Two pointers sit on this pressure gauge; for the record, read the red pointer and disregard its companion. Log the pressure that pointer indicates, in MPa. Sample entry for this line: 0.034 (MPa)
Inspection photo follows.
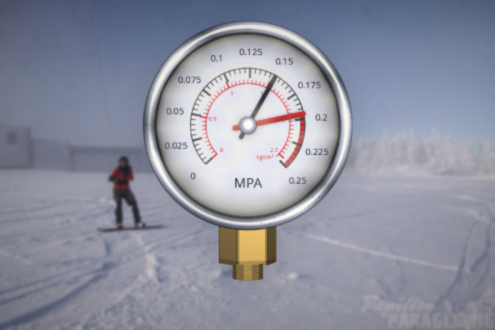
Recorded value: 0.195 (MPa)
